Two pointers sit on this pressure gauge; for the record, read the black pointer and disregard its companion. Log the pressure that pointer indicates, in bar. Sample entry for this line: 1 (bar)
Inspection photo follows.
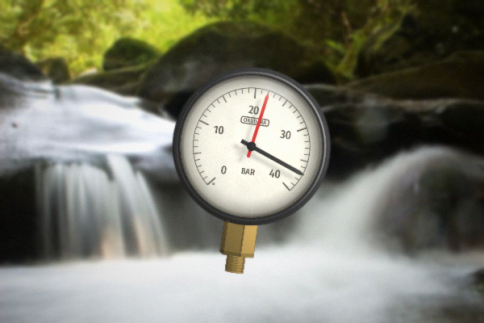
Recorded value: 37 (bar)
